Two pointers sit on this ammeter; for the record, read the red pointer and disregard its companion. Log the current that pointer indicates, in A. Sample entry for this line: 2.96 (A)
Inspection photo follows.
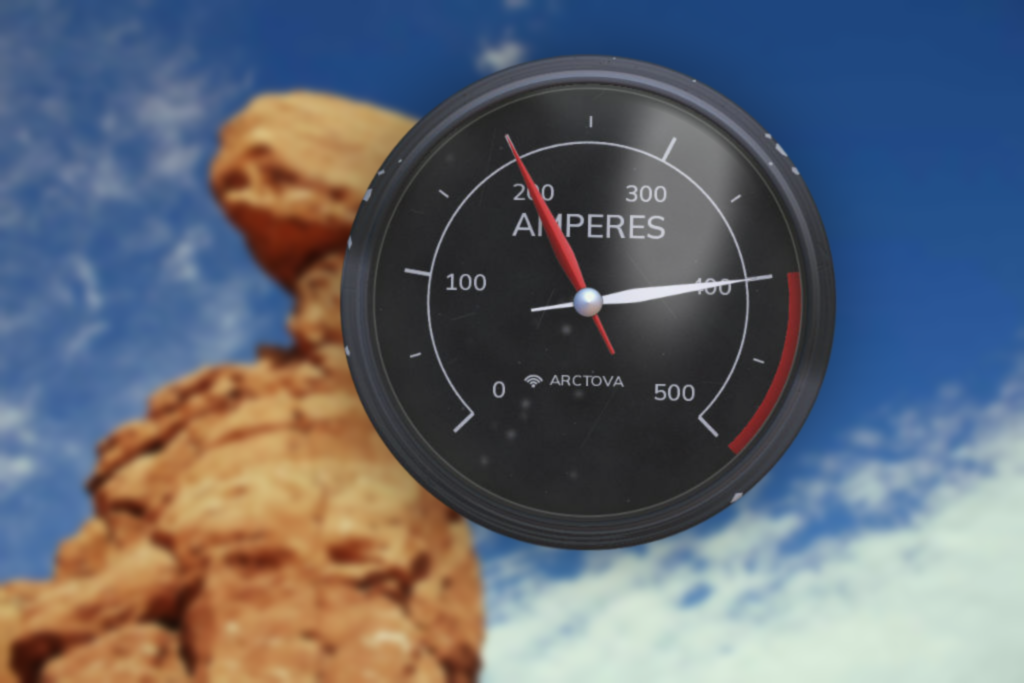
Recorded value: 200 (A)
